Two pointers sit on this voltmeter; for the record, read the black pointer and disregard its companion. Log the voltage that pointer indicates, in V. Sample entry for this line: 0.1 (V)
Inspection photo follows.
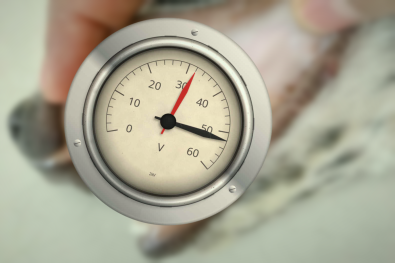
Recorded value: 52 (V)
